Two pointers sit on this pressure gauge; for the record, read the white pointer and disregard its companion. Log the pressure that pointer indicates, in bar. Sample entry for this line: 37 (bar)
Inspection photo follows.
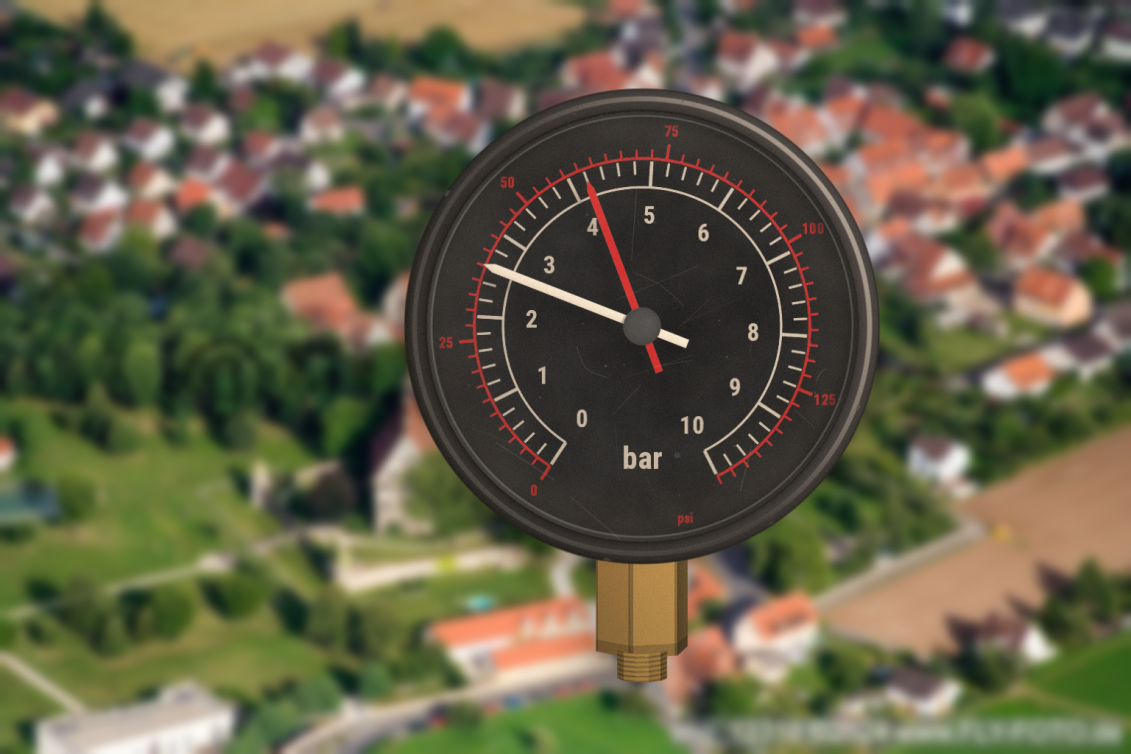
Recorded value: 2.6 (bar)
